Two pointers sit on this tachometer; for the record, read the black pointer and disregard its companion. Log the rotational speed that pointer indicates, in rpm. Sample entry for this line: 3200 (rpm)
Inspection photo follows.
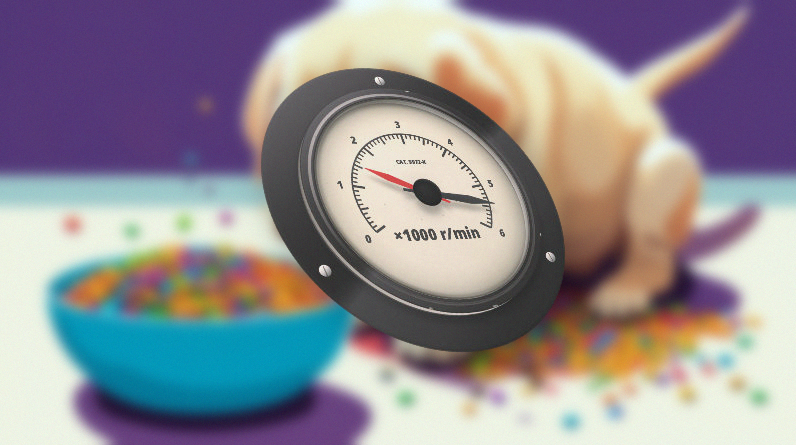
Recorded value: 5500 (rpm)
